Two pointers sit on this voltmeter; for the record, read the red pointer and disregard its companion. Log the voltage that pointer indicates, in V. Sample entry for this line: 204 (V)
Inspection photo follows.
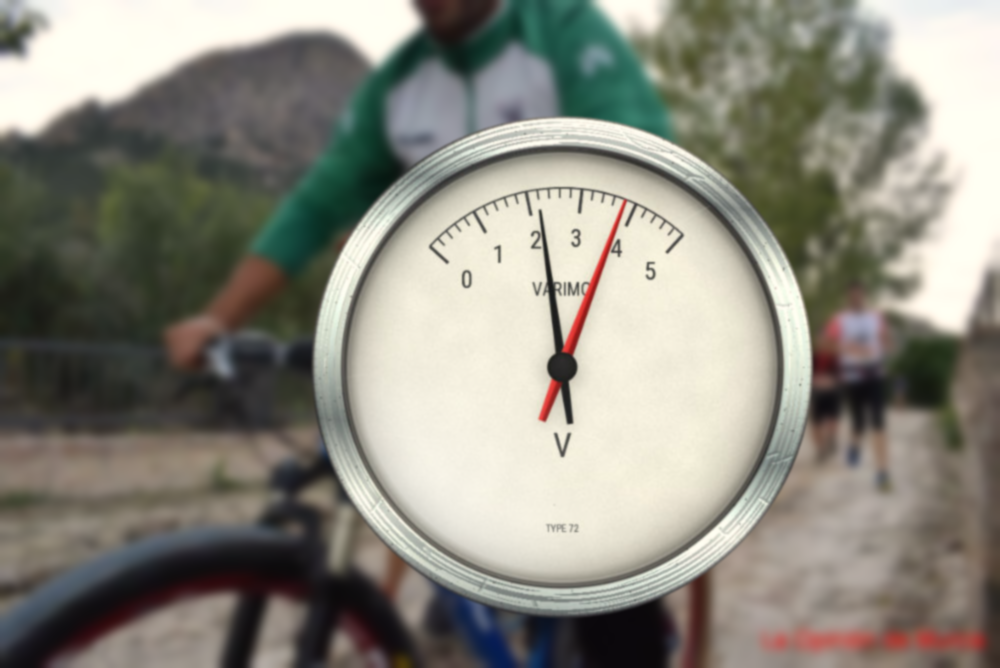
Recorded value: 3.8 (V)
